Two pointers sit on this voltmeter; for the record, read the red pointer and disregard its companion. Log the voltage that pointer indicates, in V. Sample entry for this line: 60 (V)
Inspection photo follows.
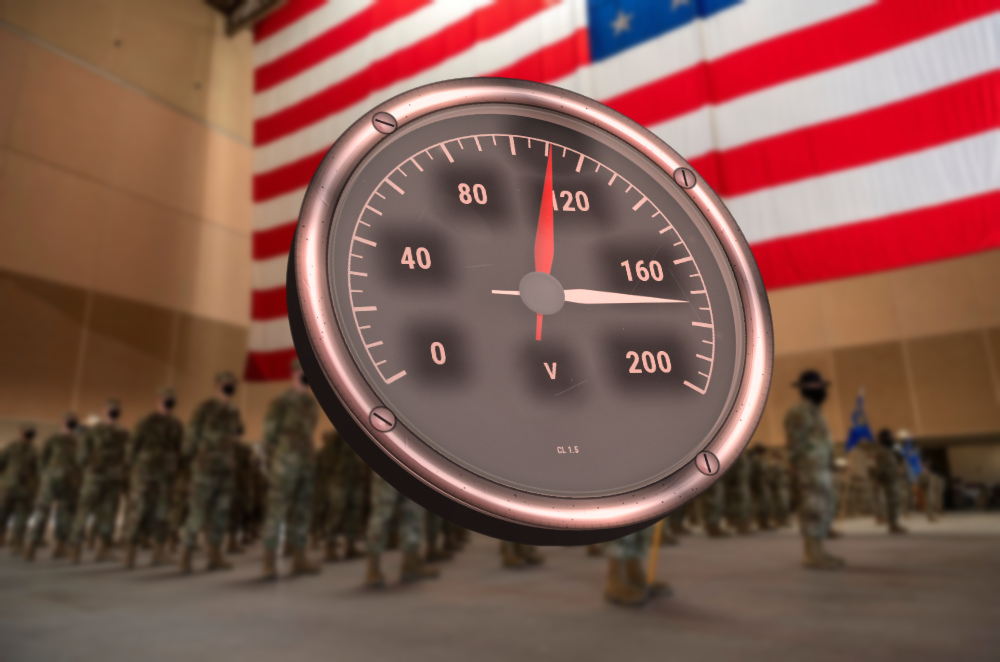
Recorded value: 110 (V)
